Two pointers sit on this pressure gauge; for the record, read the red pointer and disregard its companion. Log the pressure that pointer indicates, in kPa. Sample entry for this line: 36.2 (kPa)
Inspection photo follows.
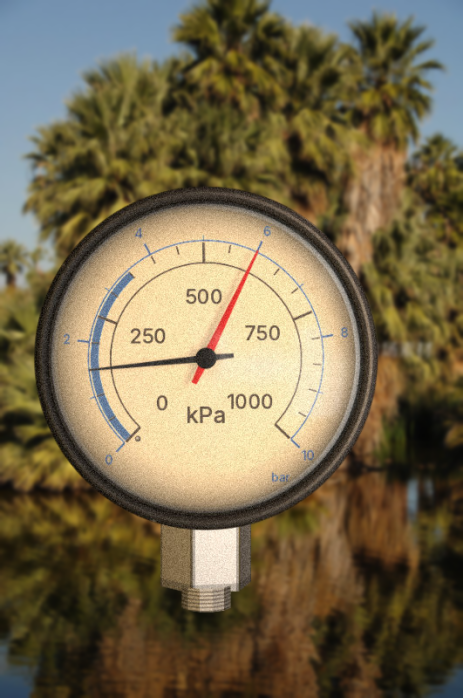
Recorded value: 600 (kPa)
